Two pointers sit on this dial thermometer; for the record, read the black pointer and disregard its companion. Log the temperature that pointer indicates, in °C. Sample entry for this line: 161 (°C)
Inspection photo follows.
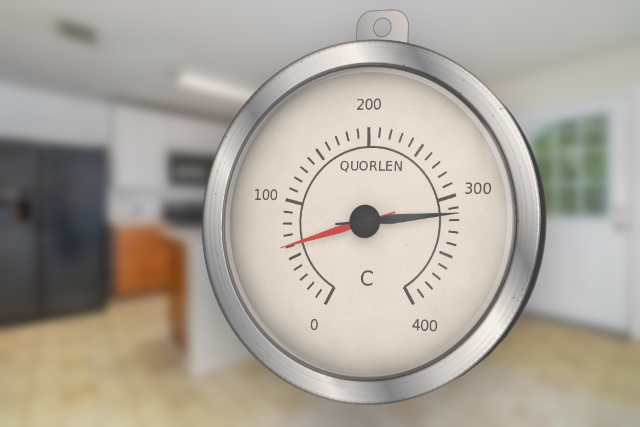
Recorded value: 315 (°C)
